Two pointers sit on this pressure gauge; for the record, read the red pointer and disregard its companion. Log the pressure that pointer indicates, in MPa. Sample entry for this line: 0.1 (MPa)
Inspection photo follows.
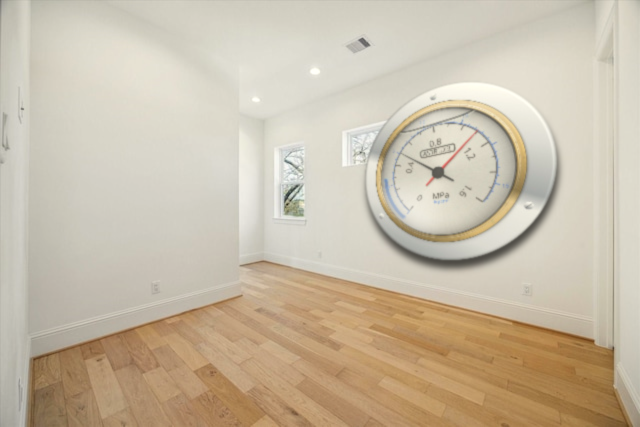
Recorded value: 1.1 (MPa)
